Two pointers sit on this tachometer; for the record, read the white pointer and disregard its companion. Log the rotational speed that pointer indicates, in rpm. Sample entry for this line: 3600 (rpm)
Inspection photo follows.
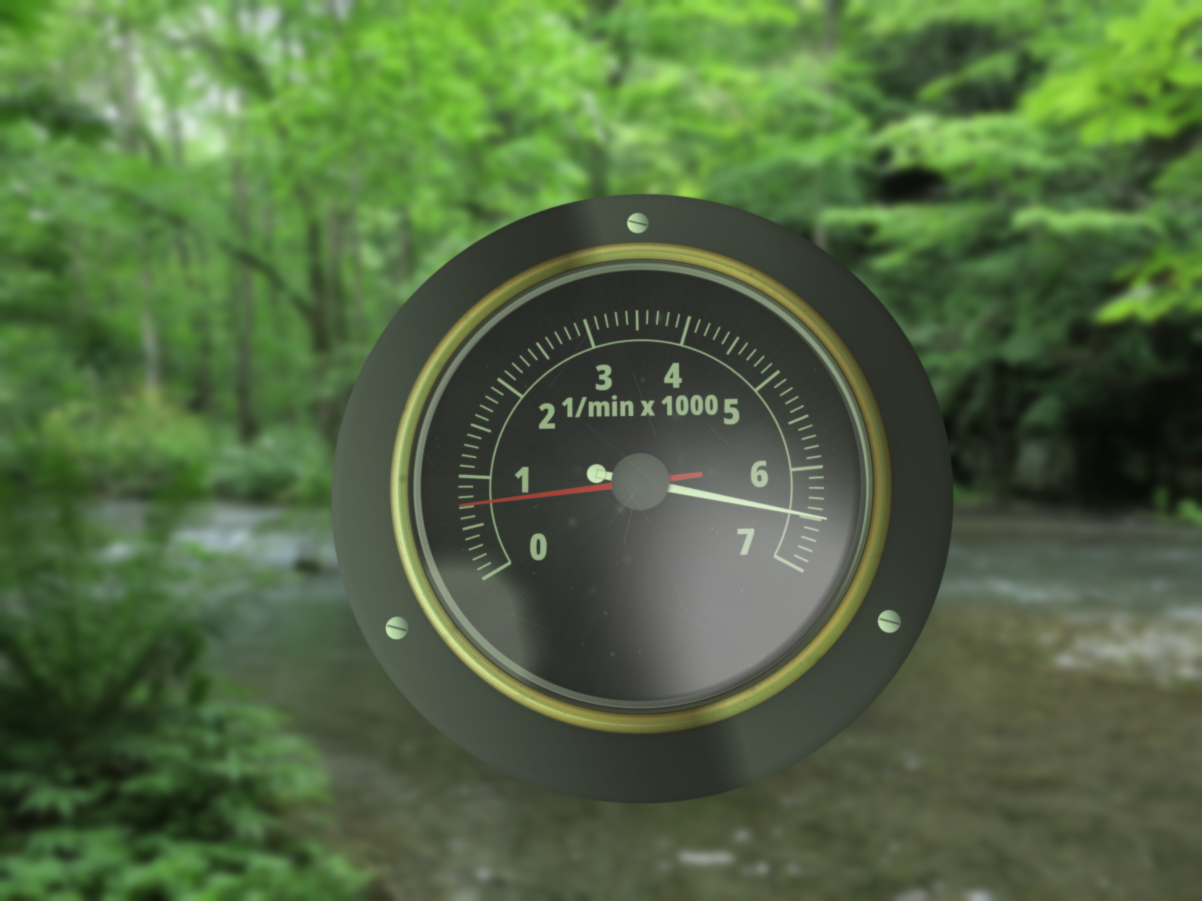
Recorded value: 6500 (rpm)
